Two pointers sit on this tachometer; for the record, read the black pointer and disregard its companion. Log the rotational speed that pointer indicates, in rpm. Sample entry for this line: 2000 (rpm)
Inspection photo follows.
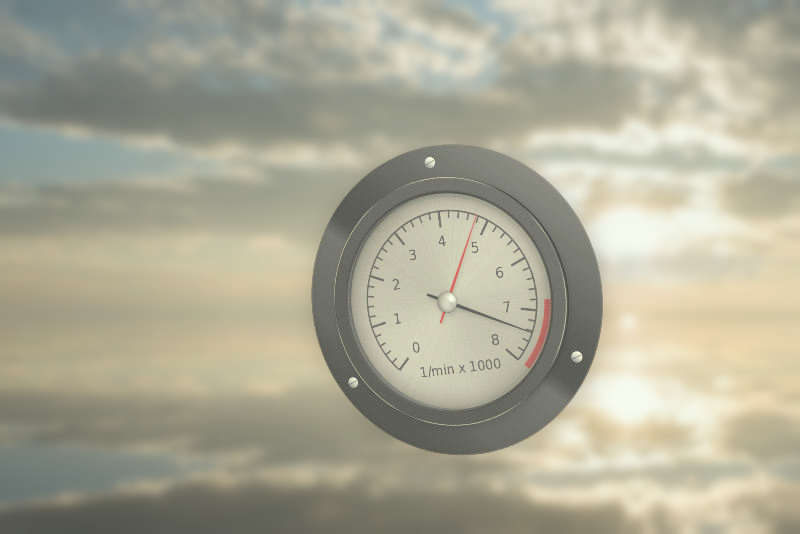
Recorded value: 7400 (rpm)
